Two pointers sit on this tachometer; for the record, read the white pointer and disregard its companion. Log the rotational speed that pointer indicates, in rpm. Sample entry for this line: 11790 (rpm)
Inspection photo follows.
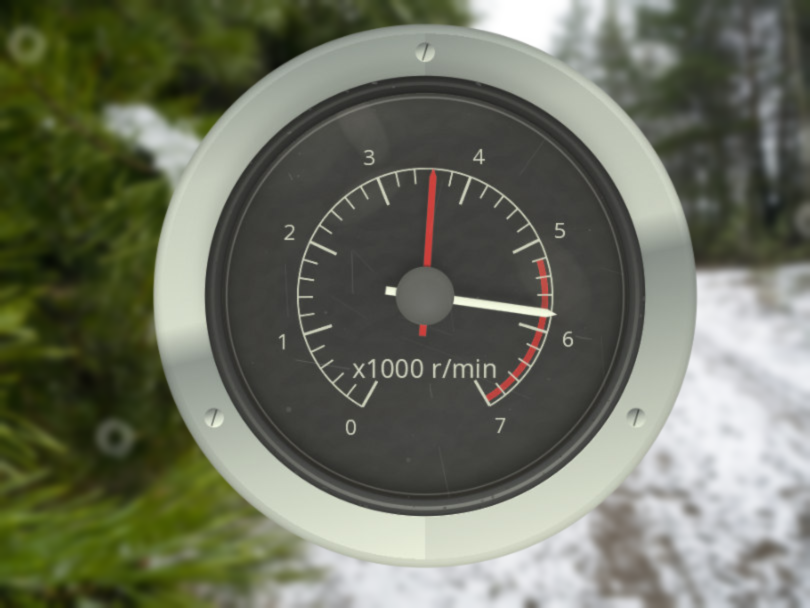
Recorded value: 5800 (rpm)
